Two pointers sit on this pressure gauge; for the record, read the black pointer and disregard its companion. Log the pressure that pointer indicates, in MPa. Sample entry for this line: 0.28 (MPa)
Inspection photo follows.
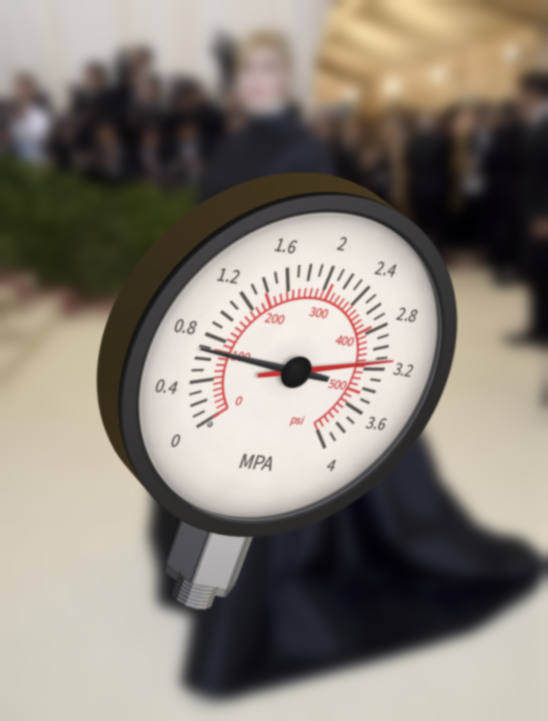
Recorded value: 0.7 (MPa)
